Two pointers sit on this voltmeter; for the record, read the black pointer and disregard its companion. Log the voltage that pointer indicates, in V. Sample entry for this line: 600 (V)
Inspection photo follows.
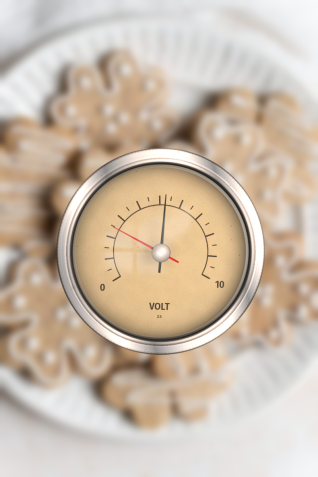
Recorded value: 5.25 (V)
